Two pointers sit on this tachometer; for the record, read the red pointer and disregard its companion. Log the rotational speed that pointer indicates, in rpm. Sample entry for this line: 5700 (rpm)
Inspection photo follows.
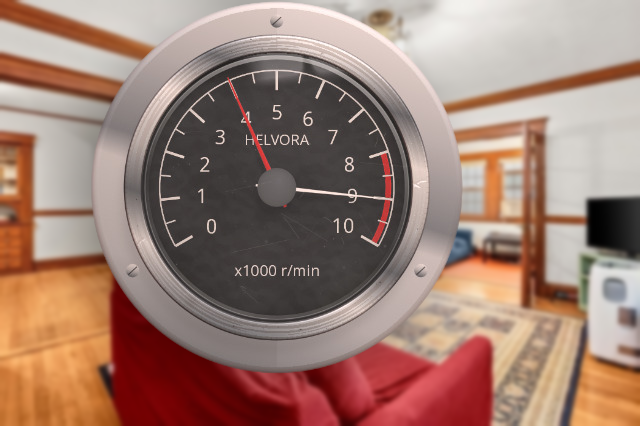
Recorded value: 4000 (rpm)
